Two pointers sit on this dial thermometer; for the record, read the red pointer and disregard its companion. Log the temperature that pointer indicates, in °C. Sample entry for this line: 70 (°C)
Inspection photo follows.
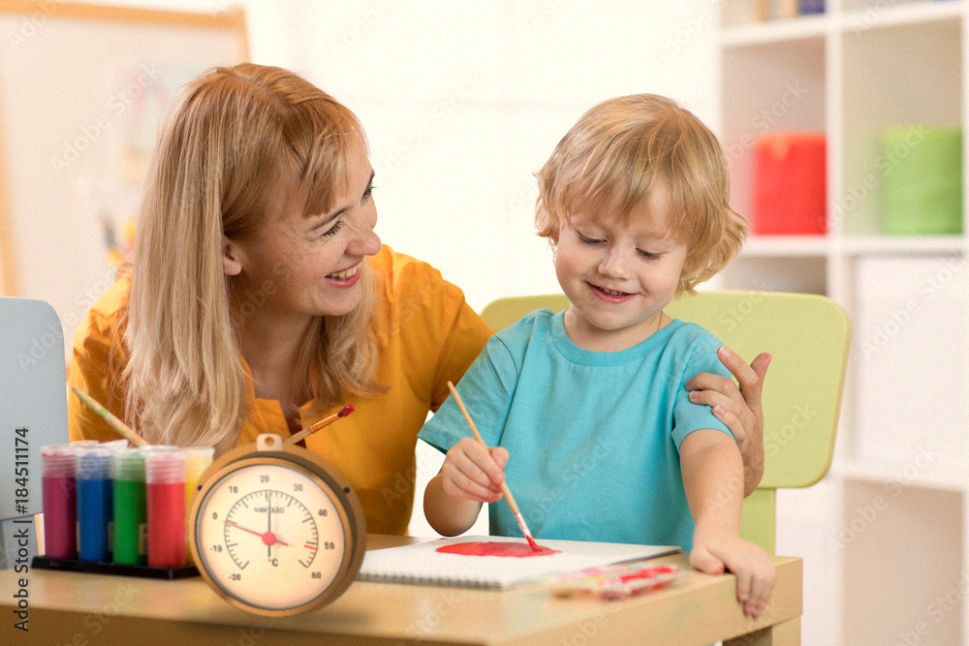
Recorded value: 0 (°C)
